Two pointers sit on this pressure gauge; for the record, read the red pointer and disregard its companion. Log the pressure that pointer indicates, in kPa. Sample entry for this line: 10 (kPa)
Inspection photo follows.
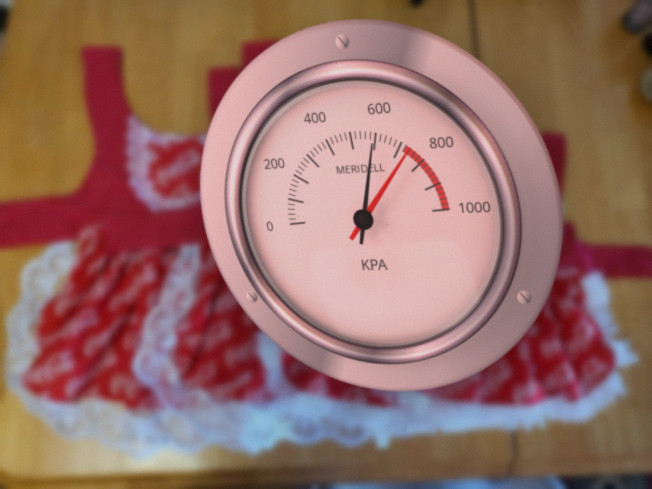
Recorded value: 740 (kPa)
